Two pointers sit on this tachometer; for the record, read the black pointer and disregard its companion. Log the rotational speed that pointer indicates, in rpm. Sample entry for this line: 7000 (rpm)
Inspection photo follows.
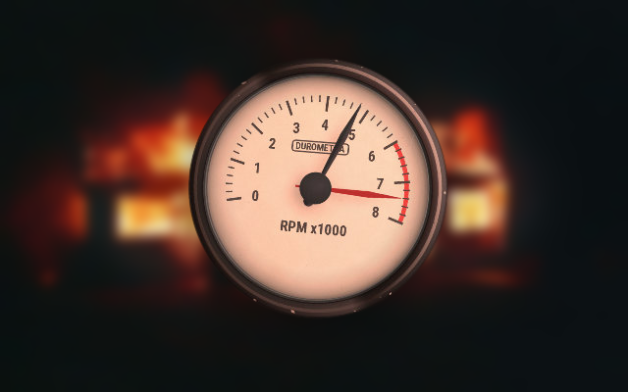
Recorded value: 4800 (rpm)
